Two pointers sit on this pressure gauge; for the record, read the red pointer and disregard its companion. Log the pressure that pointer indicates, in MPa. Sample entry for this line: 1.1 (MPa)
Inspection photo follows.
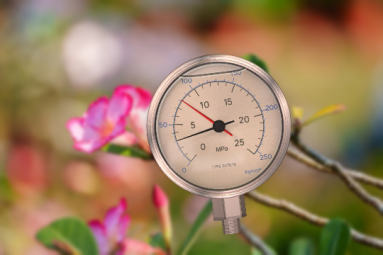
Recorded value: 8 (MPa)
